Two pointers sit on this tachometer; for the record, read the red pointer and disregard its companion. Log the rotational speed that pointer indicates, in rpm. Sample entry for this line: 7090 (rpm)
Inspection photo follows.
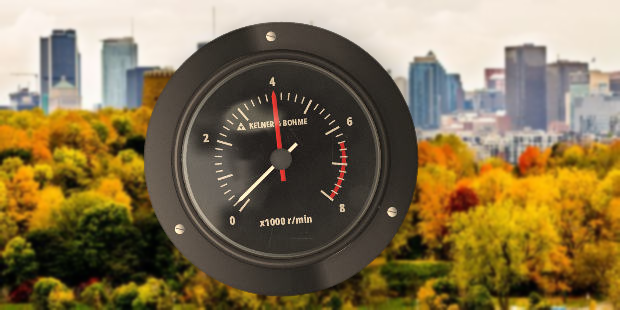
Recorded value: 4000 (rpm)
